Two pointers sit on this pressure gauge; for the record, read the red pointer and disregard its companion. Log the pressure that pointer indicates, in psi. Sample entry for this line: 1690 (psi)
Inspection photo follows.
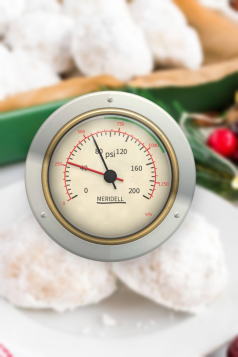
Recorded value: 40 (psi)
